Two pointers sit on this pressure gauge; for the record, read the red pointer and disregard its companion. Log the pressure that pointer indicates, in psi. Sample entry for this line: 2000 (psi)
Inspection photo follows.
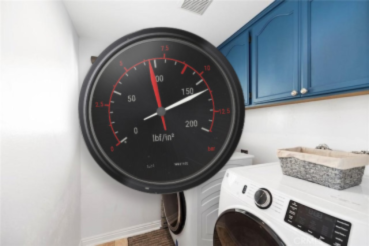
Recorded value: 95 (psi)
